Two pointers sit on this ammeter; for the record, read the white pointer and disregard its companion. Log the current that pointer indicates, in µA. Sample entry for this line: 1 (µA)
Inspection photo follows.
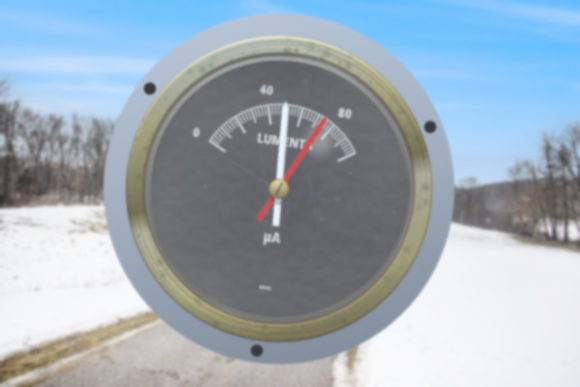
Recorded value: 50 (µA)
